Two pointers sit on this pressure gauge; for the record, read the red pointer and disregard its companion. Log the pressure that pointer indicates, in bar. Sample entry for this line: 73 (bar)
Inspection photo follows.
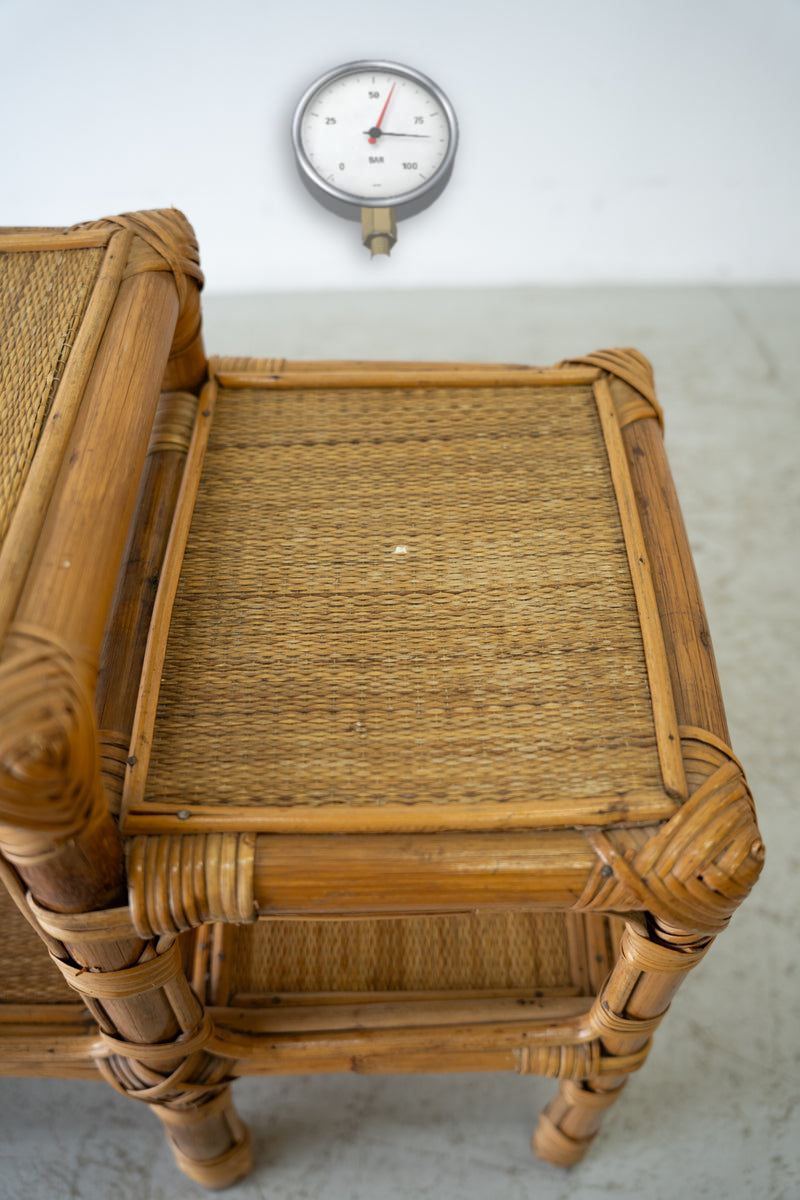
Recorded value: 57.5 (bar)
